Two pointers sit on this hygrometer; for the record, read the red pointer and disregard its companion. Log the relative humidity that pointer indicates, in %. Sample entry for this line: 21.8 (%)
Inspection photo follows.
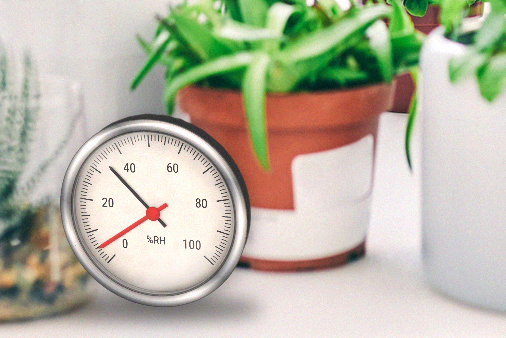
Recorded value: 5 (%)
